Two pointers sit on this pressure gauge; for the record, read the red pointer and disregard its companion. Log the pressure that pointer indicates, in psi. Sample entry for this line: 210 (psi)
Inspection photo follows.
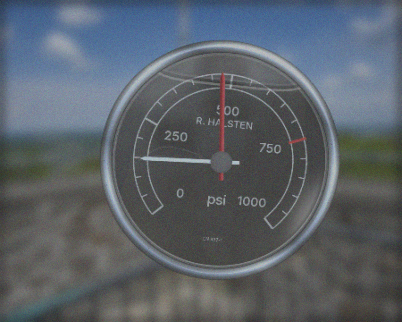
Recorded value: 475 (psi)
